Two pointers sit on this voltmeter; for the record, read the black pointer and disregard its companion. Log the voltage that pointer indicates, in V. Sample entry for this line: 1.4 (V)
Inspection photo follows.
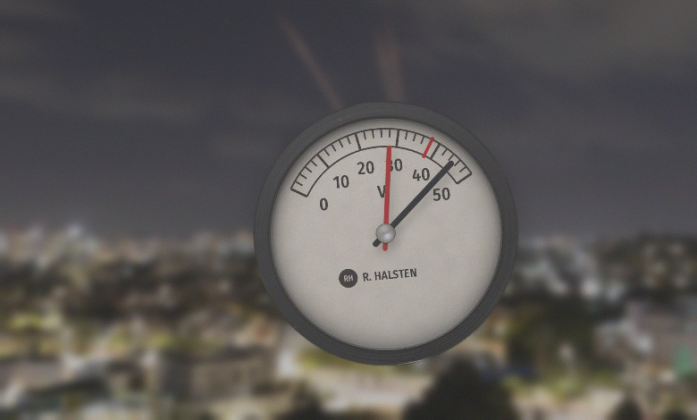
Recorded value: 45 (V)
